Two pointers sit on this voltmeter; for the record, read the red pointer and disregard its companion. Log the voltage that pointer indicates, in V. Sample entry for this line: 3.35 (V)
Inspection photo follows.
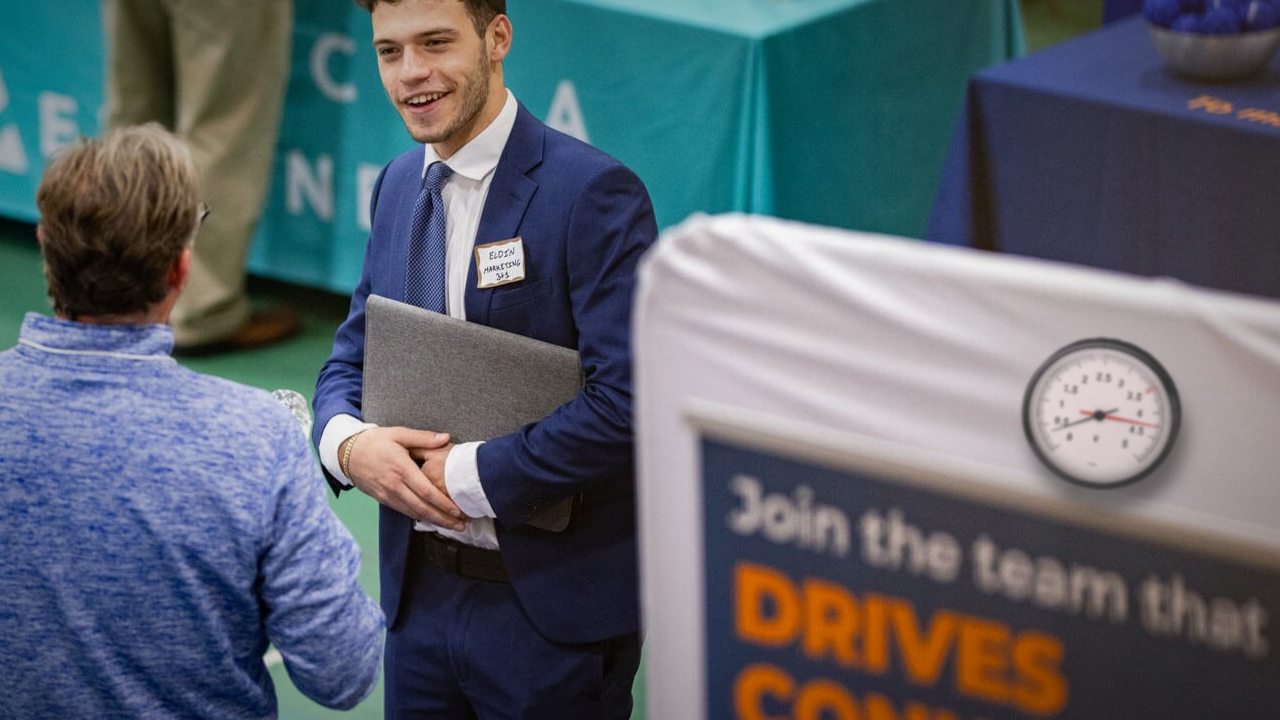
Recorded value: 4.25 (V)
